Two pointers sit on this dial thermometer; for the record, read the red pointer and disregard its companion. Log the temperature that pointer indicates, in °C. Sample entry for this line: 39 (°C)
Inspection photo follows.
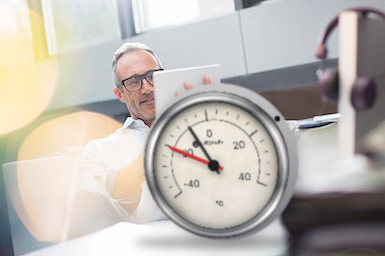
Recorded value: -20 (°C)
